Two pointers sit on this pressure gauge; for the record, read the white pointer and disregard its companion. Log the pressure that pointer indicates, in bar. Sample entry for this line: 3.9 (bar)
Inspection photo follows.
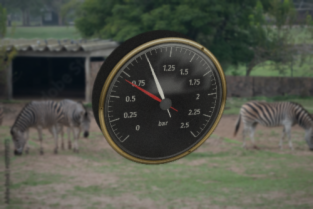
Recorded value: 1 (bar)
